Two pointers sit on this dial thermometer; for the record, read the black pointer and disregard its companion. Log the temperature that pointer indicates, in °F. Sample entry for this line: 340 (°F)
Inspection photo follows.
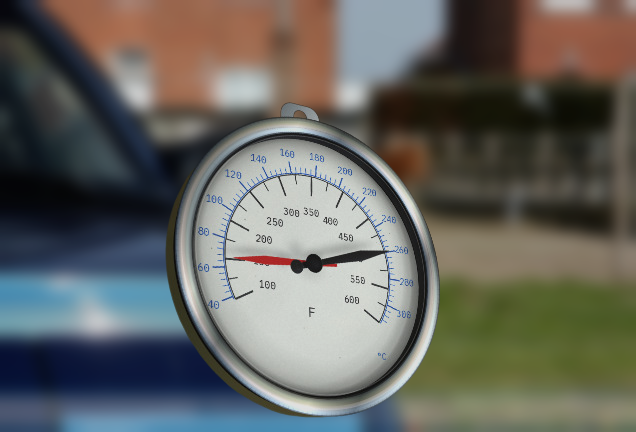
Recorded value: 500 (°F)
